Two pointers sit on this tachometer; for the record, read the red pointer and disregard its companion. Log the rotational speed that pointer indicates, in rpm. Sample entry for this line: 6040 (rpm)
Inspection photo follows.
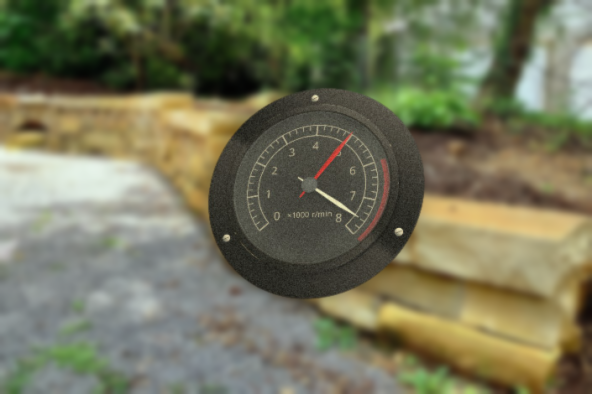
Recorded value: 5000 (rpm)
